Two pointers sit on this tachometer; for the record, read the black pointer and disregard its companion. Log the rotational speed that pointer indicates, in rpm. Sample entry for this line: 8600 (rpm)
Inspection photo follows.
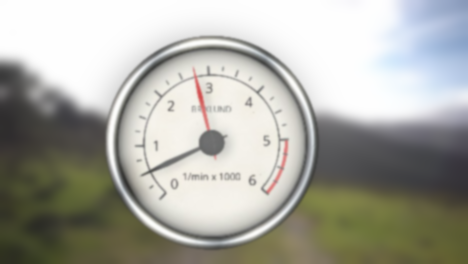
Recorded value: 500 (rpm)
